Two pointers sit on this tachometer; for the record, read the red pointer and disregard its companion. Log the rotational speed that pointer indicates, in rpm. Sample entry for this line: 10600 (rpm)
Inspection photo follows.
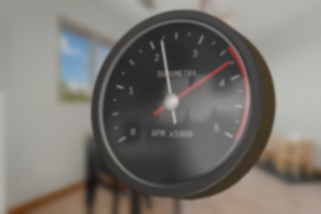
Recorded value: 3750 (rpm)
